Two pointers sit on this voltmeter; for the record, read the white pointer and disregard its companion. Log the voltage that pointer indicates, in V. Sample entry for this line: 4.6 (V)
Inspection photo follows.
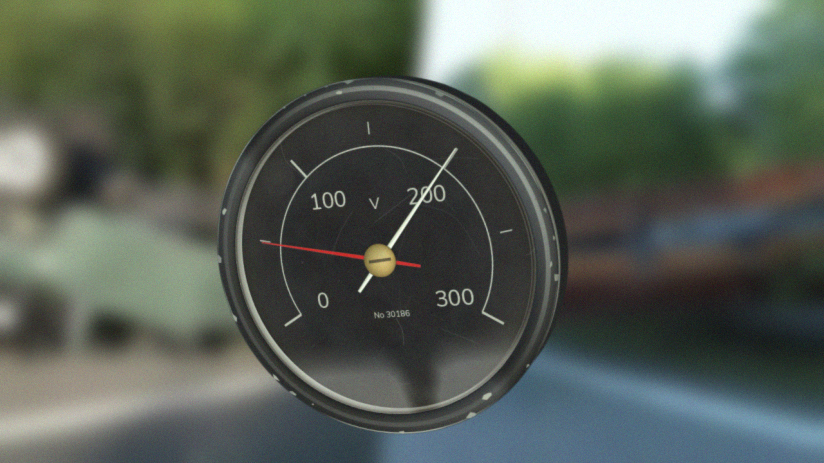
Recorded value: 200 (V)
